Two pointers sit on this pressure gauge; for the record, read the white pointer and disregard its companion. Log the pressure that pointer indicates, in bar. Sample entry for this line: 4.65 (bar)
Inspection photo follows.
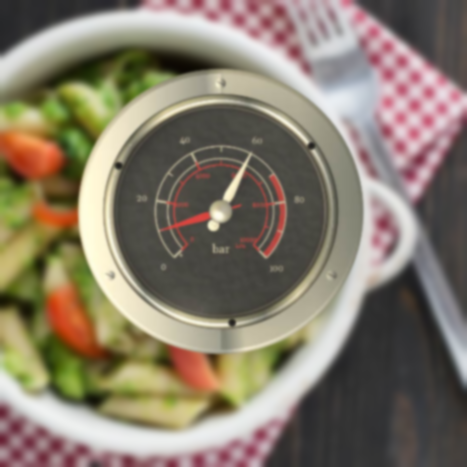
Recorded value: 60 (bar)
